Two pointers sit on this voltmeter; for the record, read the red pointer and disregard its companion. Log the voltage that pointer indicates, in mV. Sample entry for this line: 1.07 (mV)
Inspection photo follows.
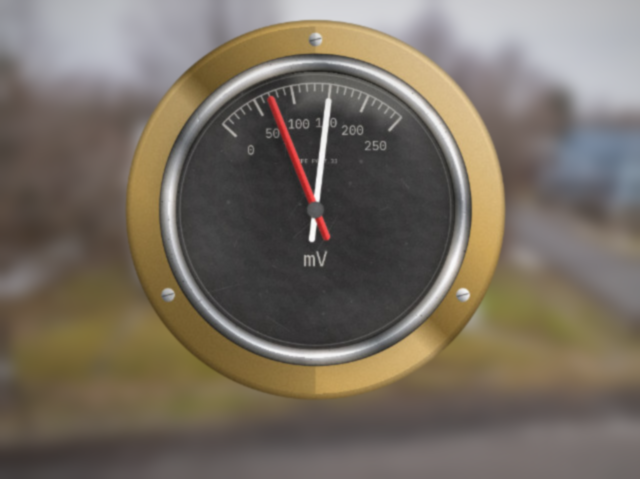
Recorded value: 70 (mV)
